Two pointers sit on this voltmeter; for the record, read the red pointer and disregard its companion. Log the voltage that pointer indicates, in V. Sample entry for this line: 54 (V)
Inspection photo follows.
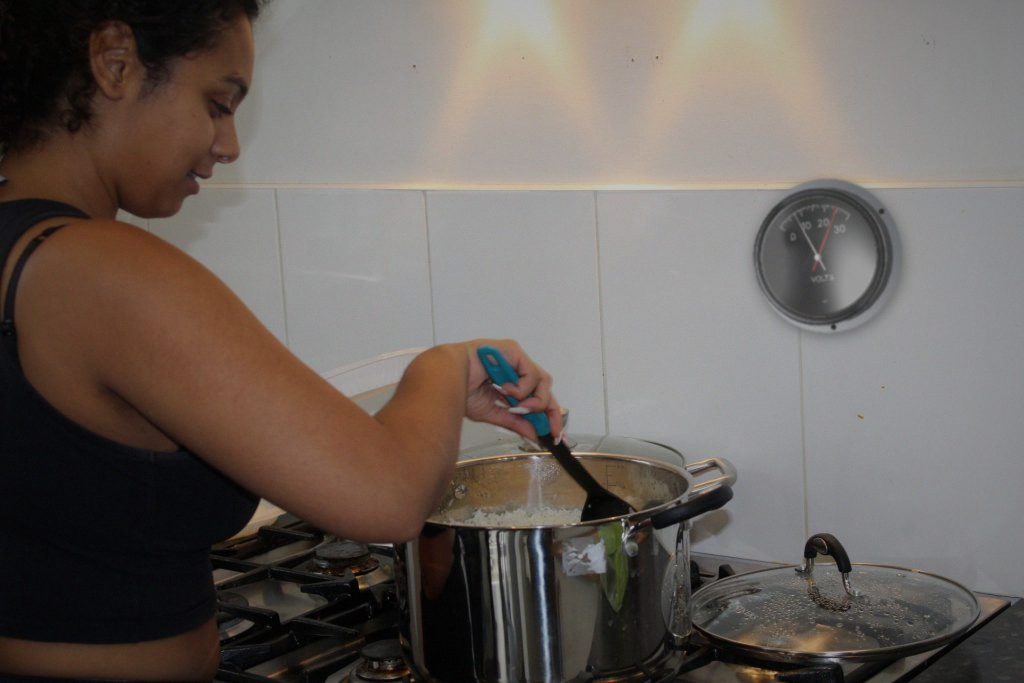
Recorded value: 25 (V)
